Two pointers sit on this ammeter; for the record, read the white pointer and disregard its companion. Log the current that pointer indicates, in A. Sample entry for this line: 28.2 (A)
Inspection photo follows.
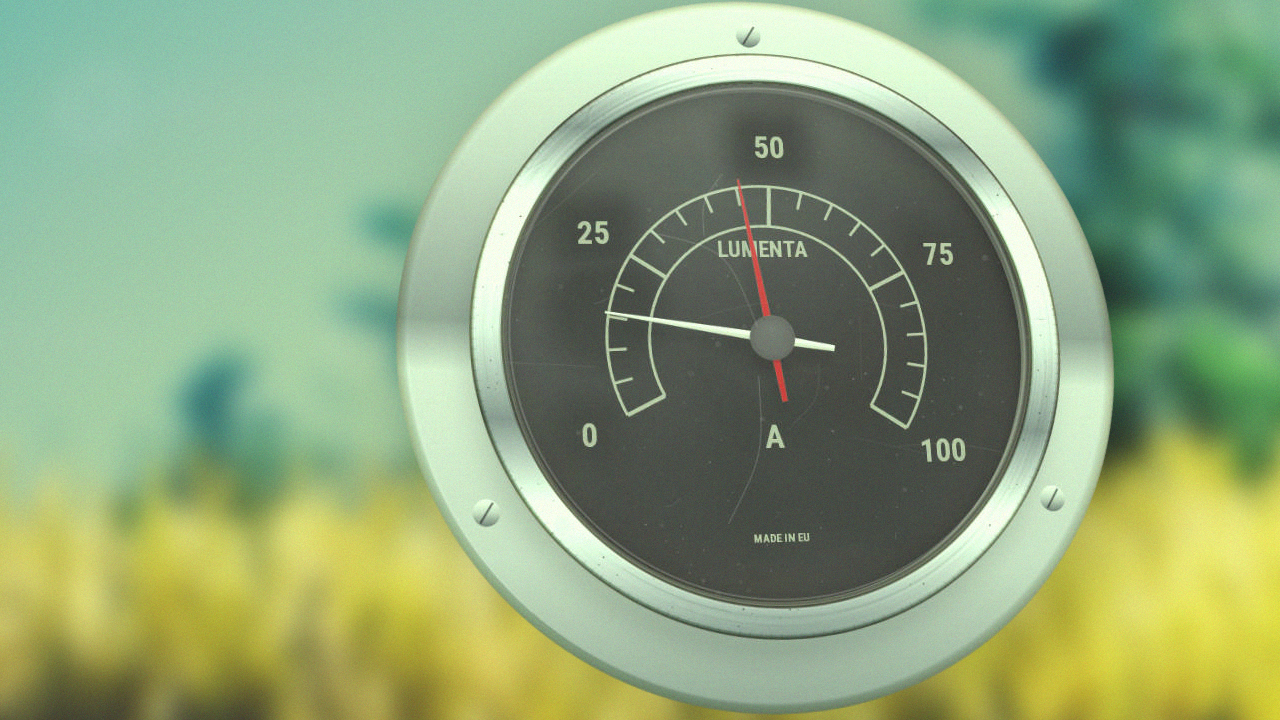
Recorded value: 15 (A)
